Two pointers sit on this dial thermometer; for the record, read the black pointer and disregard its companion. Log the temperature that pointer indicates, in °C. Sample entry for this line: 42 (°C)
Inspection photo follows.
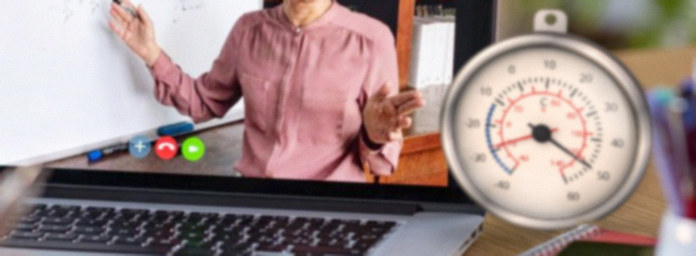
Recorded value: 50 (°C)
